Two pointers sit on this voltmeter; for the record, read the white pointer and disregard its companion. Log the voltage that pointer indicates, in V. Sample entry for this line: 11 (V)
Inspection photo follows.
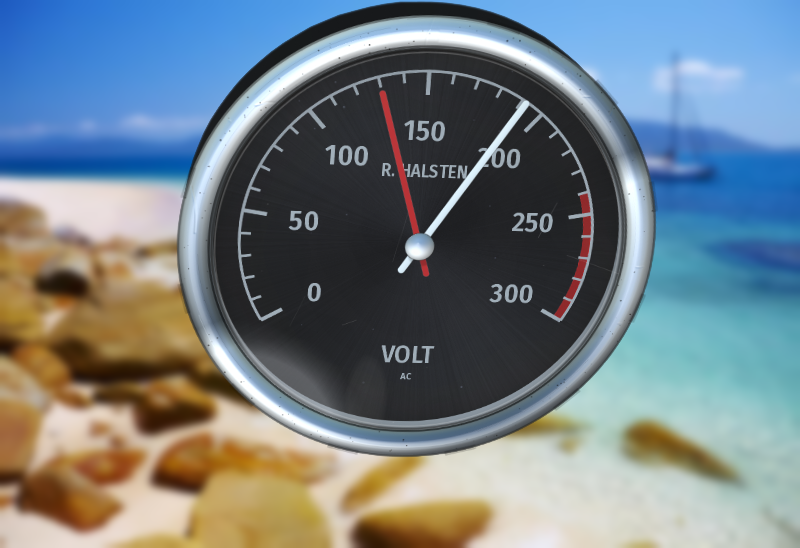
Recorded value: 190 (V)
